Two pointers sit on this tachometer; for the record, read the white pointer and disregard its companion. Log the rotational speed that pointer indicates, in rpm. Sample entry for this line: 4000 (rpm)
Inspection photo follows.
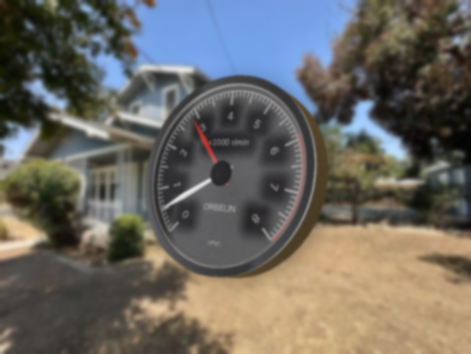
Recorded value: 500 (rpm)
